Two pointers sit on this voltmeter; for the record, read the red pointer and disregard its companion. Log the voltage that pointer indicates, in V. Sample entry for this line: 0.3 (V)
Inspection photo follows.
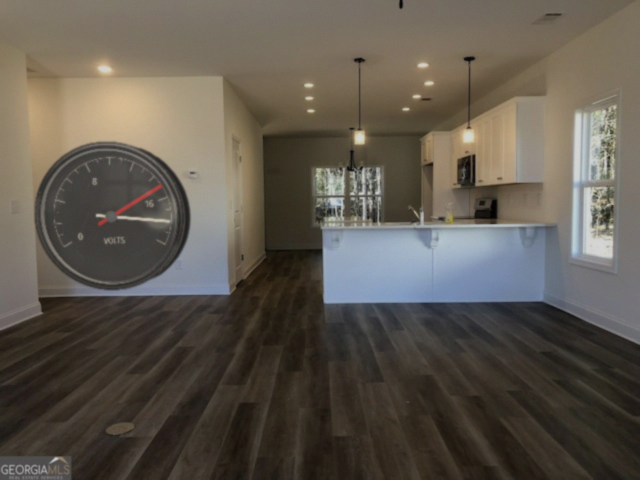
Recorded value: 15 (V)
